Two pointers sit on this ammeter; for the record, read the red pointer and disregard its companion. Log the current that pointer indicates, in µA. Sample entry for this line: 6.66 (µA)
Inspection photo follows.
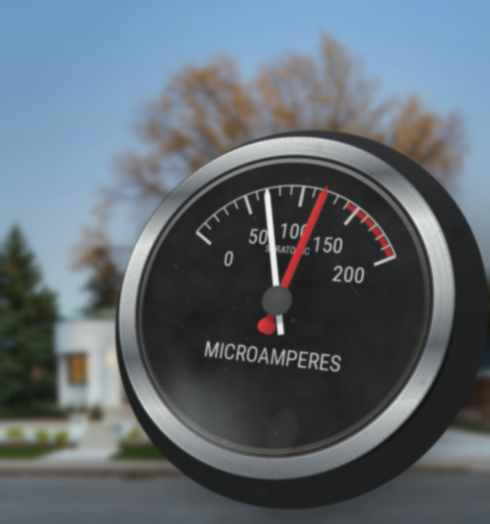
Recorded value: 120 (µA)
